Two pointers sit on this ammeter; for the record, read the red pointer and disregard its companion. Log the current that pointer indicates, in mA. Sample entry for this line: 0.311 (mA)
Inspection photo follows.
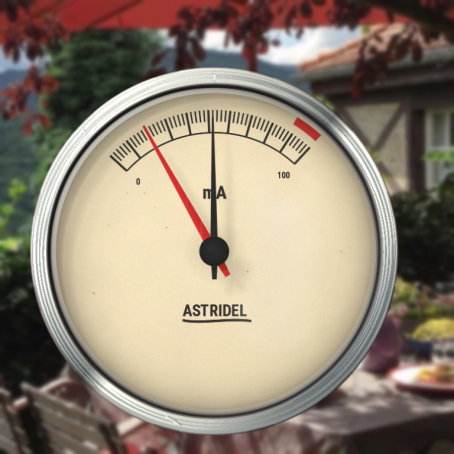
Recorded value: 20 (mA)
